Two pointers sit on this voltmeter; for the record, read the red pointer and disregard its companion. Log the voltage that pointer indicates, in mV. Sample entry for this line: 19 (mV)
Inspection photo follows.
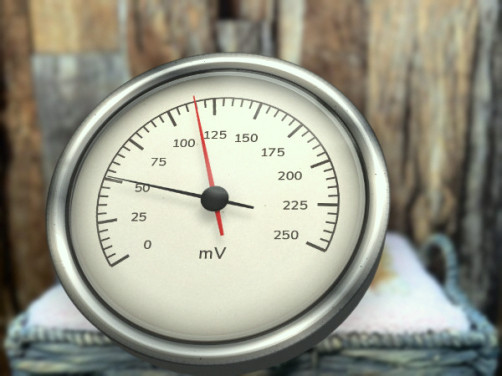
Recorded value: 115 (mV)
